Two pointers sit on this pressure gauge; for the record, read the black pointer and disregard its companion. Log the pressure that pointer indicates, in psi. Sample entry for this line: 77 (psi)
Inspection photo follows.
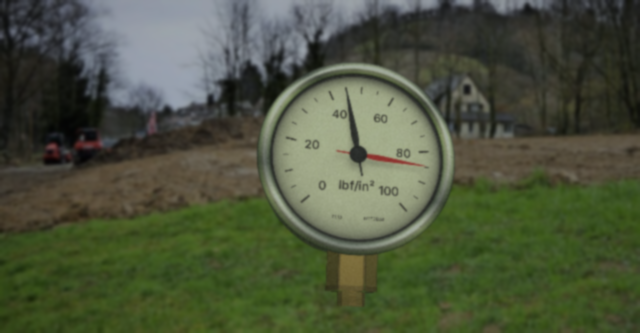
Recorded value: 45 (psi)
